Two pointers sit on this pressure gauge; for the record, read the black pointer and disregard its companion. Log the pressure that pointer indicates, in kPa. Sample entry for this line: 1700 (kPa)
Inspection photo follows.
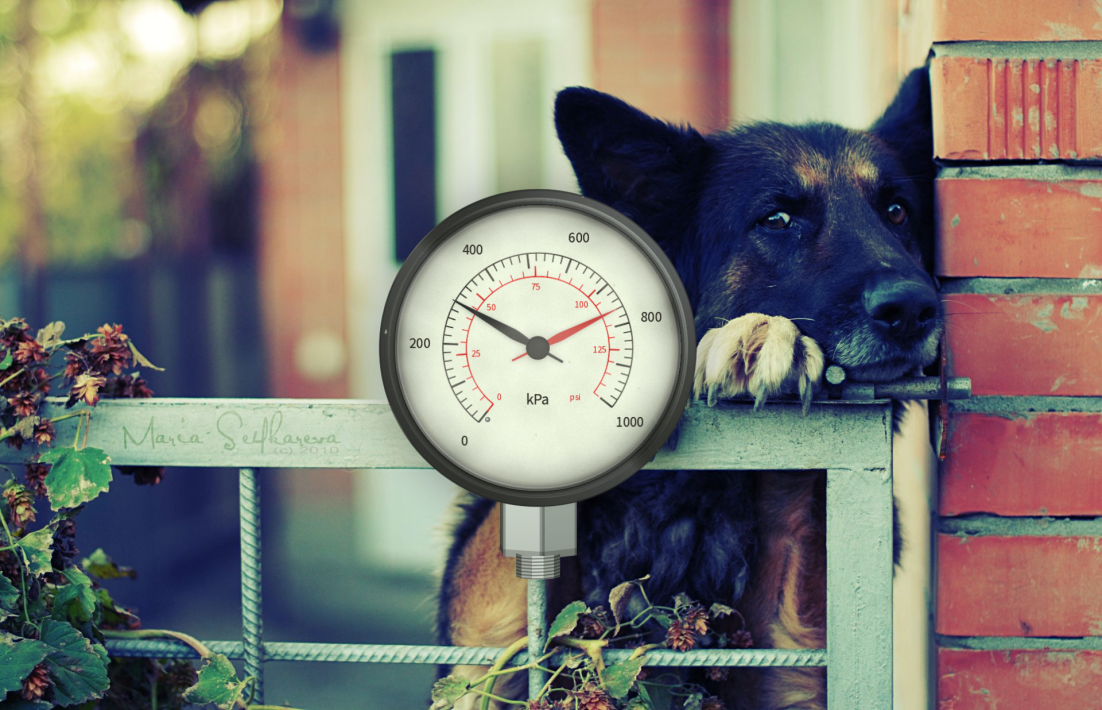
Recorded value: 300 (kPa)
